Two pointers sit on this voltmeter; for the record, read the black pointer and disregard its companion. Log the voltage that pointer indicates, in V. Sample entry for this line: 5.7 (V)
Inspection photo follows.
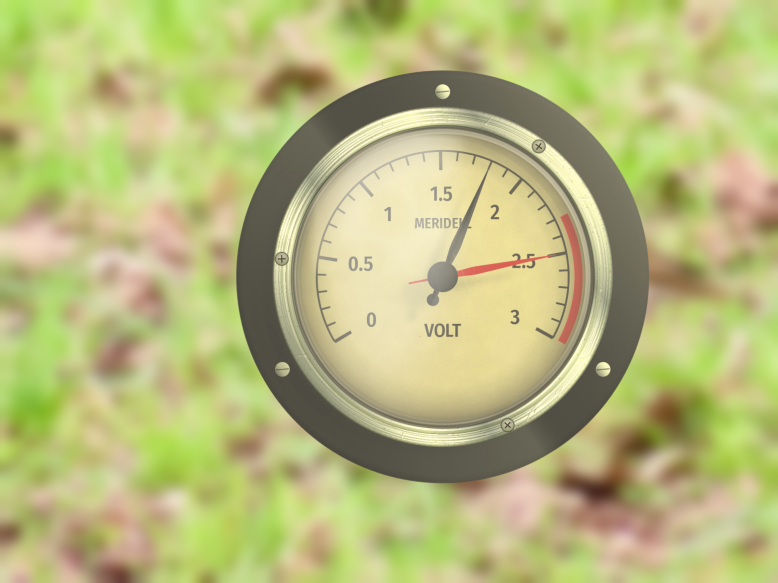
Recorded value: 1.8 (V)
